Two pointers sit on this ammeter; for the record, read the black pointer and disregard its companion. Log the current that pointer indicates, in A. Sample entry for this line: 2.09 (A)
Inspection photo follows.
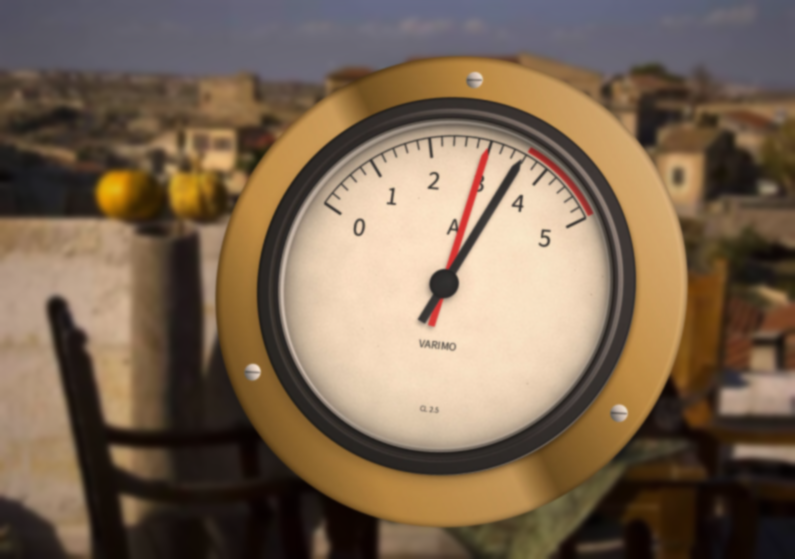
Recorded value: 3.6 (A)
